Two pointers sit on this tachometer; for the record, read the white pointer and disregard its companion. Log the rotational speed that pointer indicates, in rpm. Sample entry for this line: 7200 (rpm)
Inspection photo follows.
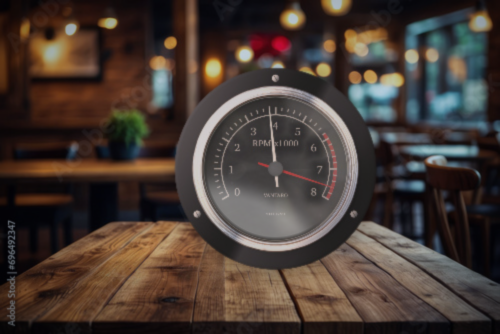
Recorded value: 3800 (rpm)
